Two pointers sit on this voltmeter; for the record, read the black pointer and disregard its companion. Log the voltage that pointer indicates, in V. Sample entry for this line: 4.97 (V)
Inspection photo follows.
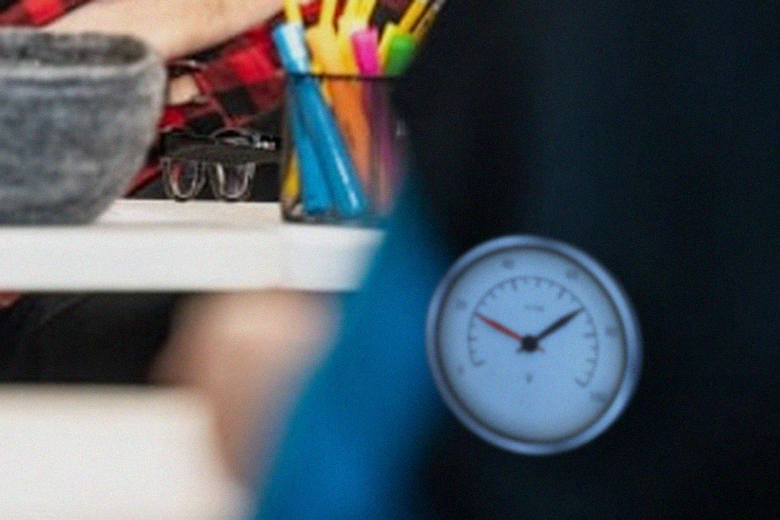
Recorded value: 70 (V)
